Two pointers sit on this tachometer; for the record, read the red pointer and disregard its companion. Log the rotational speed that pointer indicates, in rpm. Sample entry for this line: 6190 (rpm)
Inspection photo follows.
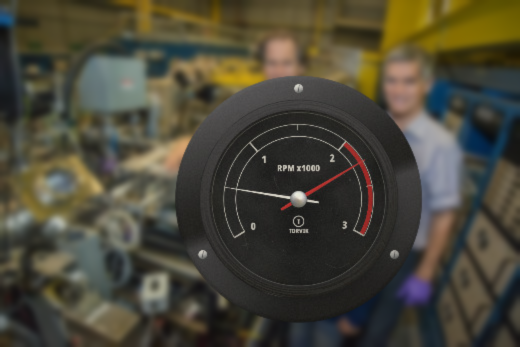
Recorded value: 2250 (rpm)
